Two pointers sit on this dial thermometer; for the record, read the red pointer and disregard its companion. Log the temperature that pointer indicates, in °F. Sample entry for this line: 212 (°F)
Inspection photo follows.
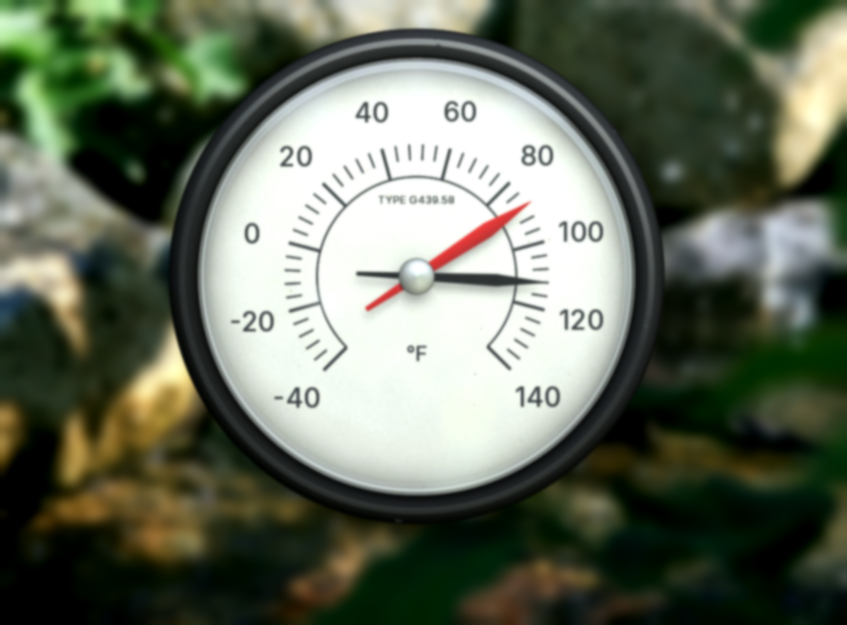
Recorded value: 88 (°F)
